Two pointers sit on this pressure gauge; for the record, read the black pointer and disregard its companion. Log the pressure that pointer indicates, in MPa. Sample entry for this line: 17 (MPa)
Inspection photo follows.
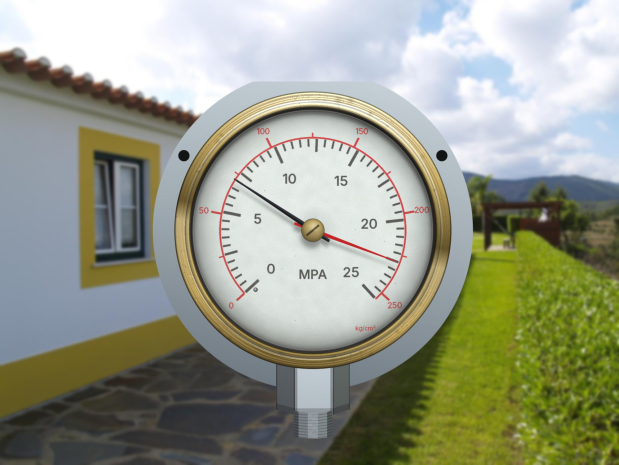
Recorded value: 7 (MPa)
